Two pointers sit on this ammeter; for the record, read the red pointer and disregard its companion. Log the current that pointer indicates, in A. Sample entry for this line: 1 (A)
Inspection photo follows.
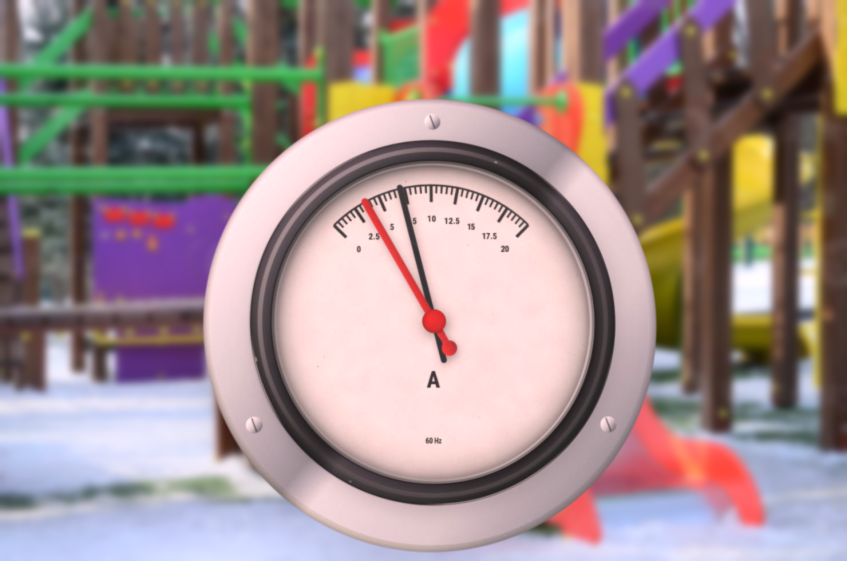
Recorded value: 3.5 (A)
